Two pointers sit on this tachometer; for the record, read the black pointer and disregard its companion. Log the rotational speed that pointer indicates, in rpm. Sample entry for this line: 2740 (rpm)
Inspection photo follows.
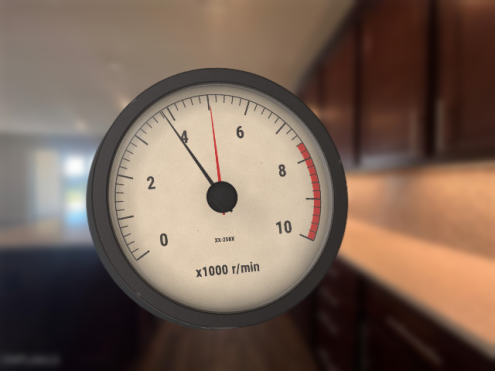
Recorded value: 3800 (rpm)
